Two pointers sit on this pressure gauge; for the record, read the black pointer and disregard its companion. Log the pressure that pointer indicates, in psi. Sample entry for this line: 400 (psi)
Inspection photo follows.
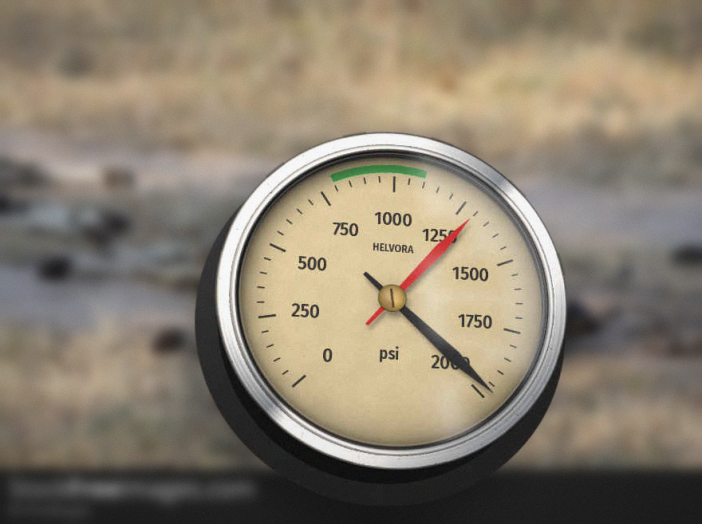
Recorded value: 1975 (psi)
